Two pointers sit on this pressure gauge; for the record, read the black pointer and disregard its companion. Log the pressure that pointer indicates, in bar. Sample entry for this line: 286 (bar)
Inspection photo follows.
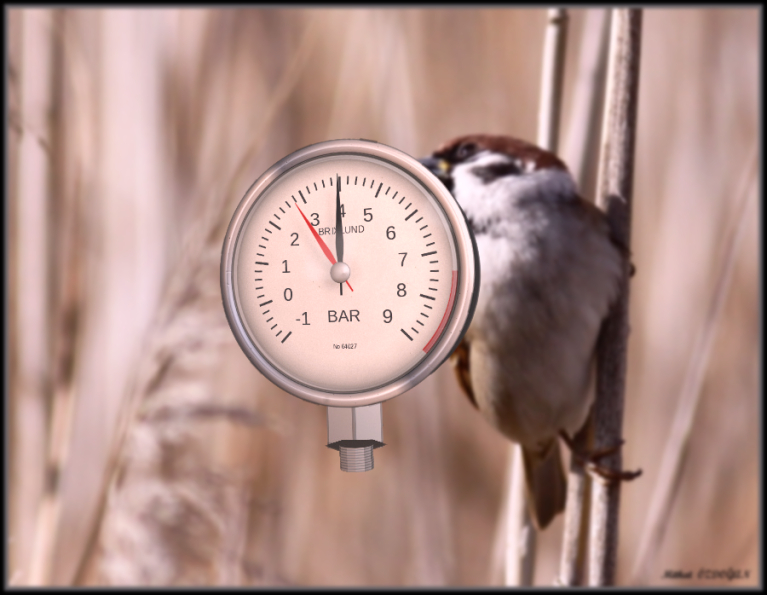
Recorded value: 4 (bar)
